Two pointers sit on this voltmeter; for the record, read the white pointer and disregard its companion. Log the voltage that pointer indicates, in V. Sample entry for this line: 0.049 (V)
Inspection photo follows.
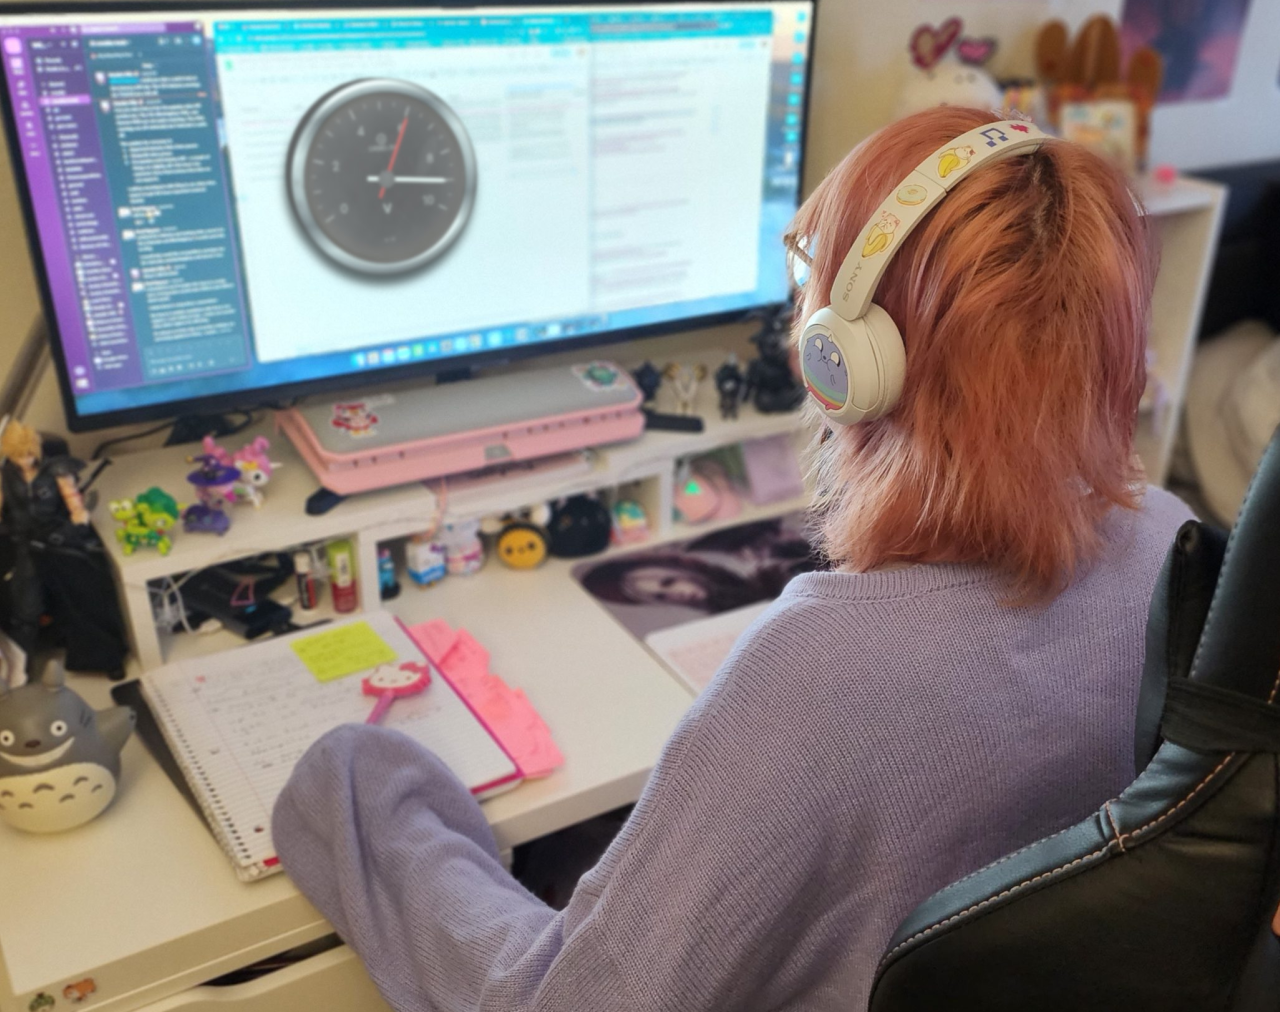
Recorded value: 9 (V)
